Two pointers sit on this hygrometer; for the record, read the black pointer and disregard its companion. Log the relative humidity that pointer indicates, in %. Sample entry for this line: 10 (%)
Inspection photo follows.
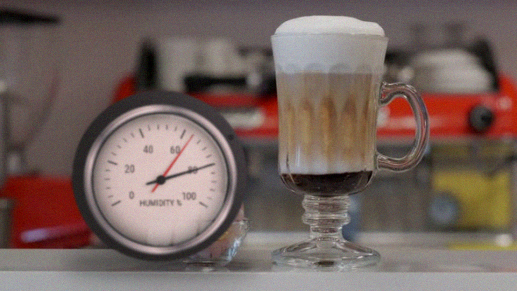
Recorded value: 80 (%)
